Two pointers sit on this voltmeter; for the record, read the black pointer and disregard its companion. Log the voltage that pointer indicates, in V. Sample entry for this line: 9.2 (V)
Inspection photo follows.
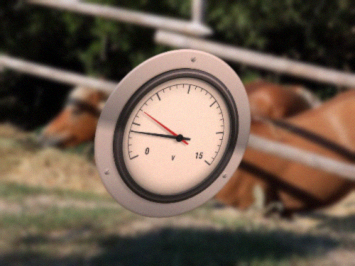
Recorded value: 2 (V)
